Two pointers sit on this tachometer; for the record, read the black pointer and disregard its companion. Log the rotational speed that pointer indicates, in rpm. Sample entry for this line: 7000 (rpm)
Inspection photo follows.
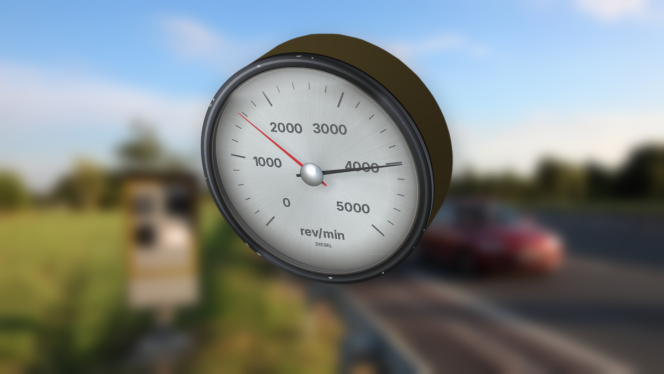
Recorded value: 4000 (rpm)
